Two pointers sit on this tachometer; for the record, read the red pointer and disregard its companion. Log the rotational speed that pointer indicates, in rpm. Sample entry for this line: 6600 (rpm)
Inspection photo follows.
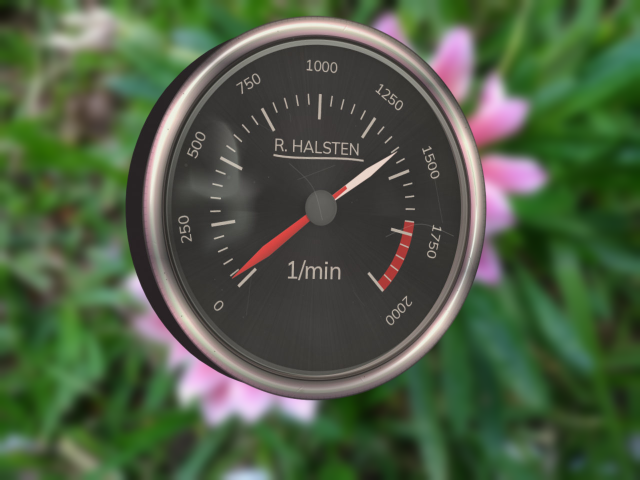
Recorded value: 50 (rpm)
